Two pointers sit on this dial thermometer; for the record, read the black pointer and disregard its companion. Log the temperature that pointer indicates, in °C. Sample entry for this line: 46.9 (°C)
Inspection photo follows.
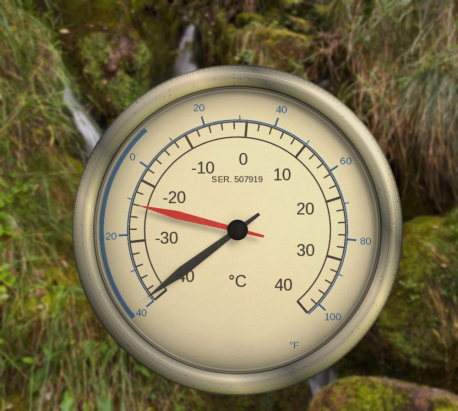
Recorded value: -39 (°C)
